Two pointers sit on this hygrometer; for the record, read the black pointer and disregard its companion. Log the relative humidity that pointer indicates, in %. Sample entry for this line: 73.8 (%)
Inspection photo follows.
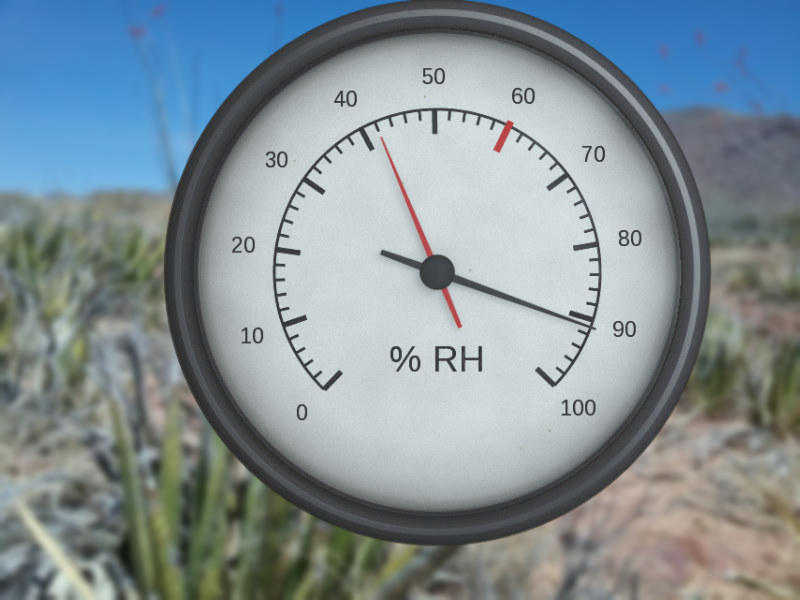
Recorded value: 91 (%)
